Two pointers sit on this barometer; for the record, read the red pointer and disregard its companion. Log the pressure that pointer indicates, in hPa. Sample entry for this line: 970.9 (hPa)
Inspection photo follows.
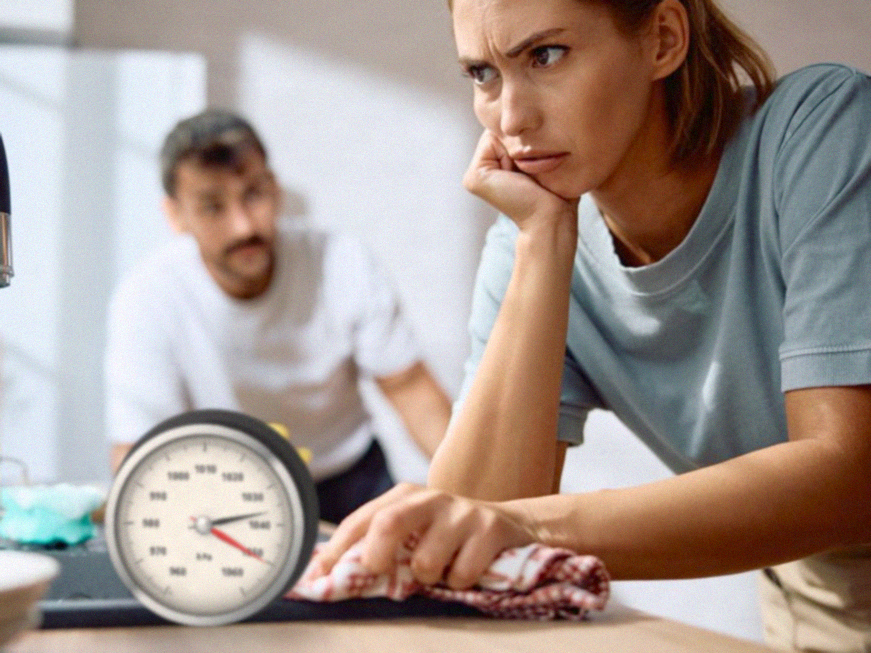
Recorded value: 1050 (hPa)
